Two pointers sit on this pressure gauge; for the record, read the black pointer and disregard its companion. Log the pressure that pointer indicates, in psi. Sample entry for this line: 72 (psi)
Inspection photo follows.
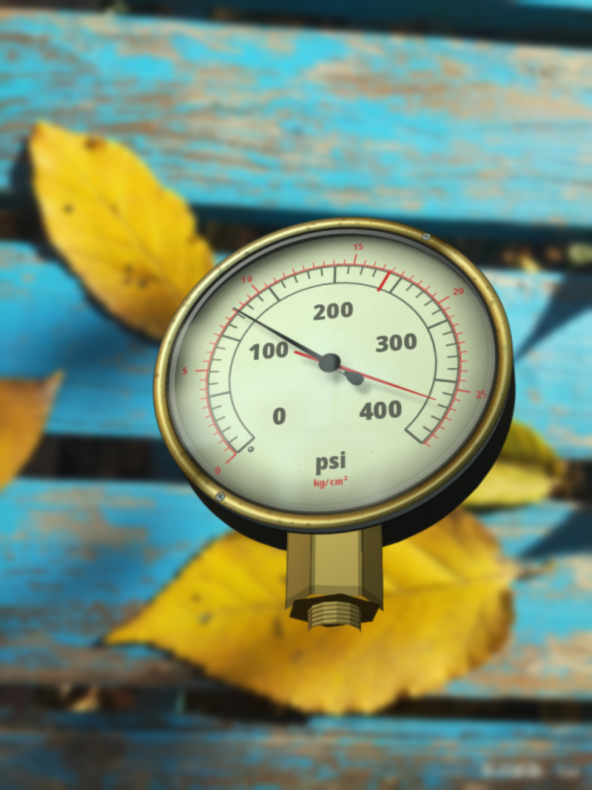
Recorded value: 120 (psi)
